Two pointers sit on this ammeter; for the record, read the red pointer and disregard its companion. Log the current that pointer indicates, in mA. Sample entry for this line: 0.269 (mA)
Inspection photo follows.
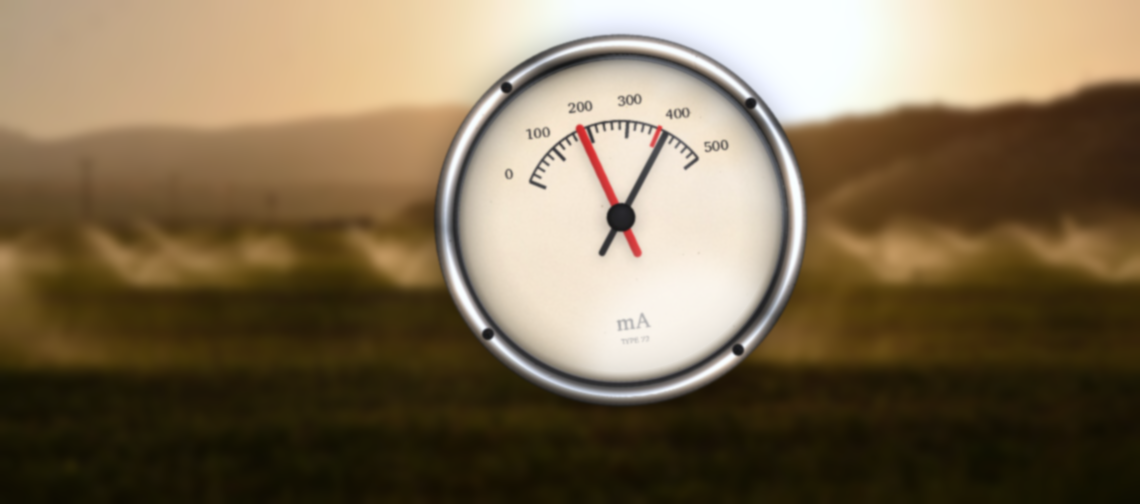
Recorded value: 180 (mA)
